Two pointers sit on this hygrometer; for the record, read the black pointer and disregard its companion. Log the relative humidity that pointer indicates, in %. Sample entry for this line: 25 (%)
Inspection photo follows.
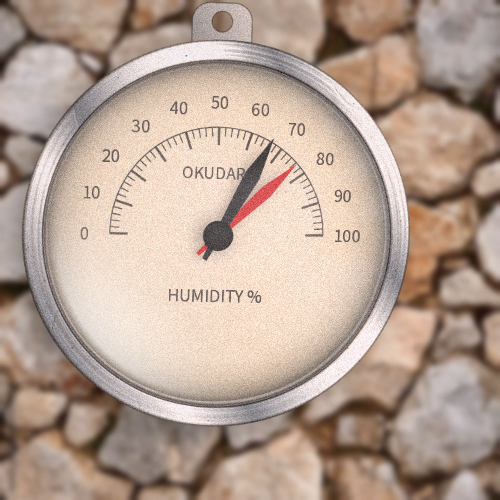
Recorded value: 66 (%)
